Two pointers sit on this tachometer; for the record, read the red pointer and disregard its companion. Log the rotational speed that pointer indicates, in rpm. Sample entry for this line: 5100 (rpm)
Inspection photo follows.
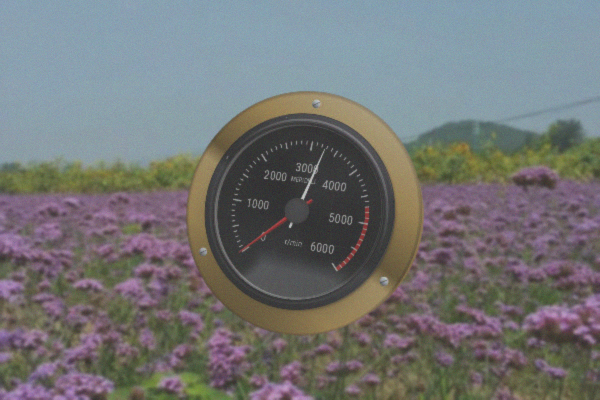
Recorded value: 0 (rpm)
